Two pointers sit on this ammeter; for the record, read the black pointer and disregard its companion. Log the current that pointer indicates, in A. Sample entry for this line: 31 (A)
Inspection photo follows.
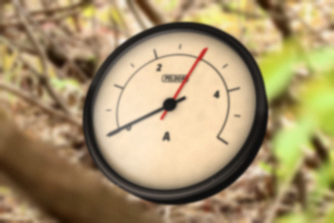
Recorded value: 0 (A)
